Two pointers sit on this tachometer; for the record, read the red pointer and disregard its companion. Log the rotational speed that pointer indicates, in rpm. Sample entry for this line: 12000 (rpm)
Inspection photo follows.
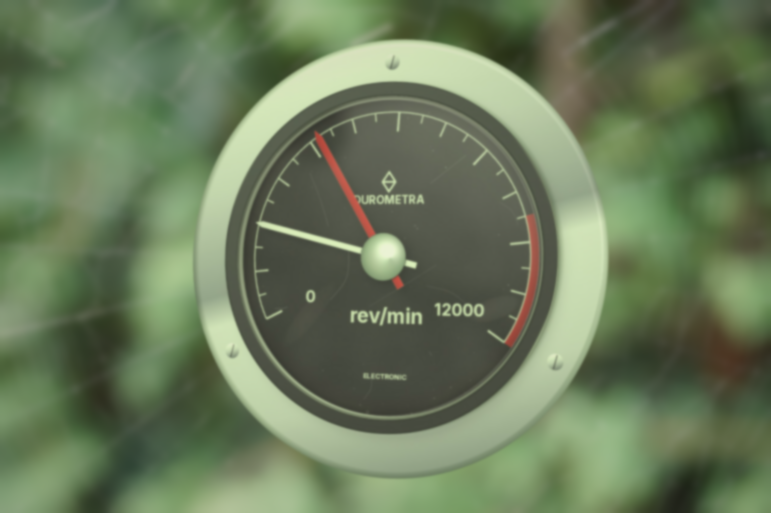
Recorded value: 4250 (rpm)
